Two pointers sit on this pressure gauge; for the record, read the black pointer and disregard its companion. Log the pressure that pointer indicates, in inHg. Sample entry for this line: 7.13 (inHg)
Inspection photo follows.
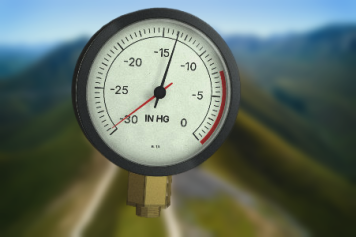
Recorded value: -13.5 (inHg)
